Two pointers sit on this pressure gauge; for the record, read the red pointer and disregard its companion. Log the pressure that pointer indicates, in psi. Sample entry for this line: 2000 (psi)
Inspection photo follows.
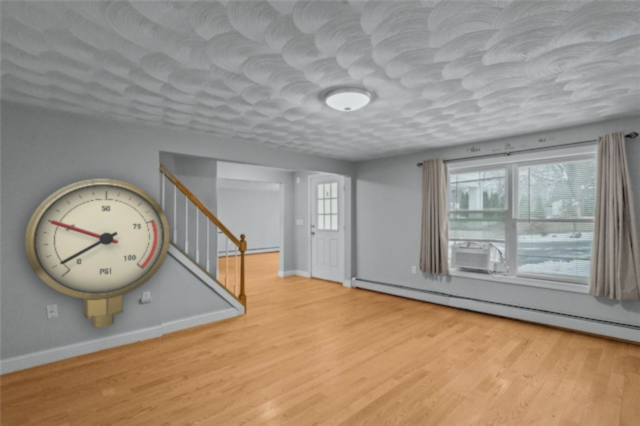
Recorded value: 25 (psi)
